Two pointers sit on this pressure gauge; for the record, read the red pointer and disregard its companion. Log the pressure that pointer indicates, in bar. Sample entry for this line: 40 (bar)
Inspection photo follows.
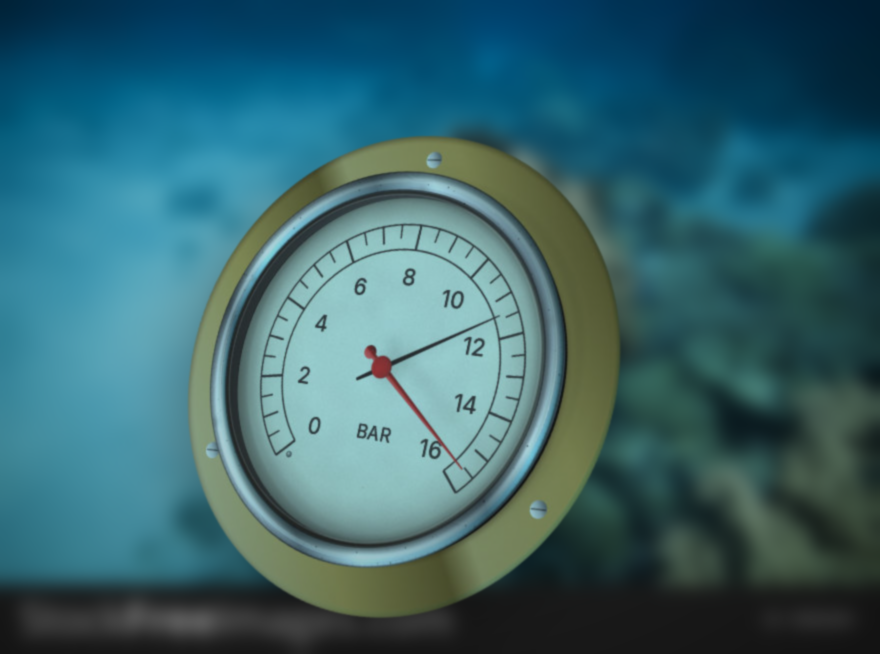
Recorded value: 15.5 (bar)
